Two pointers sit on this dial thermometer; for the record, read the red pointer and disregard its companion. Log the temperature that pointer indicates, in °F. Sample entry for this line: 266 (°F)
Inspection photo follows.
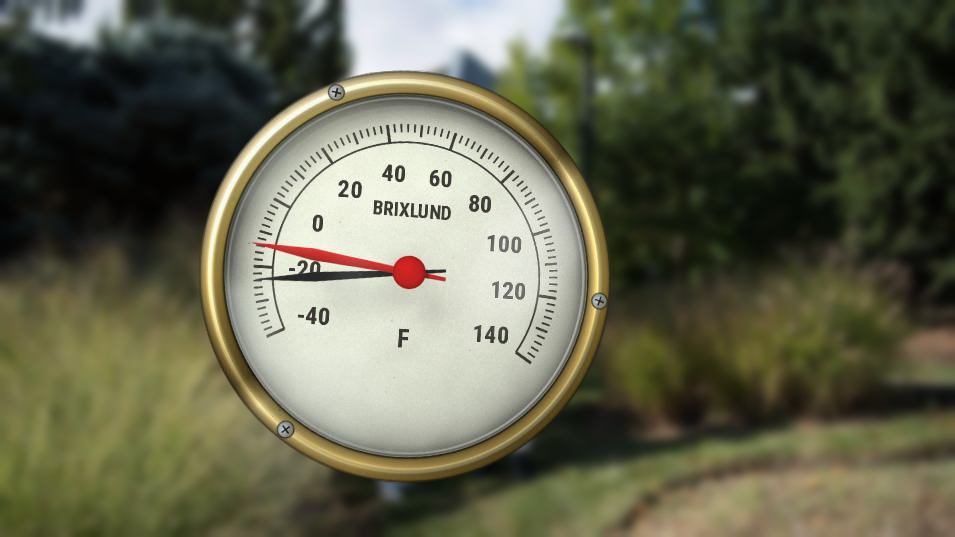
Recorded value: -14 (°F)
